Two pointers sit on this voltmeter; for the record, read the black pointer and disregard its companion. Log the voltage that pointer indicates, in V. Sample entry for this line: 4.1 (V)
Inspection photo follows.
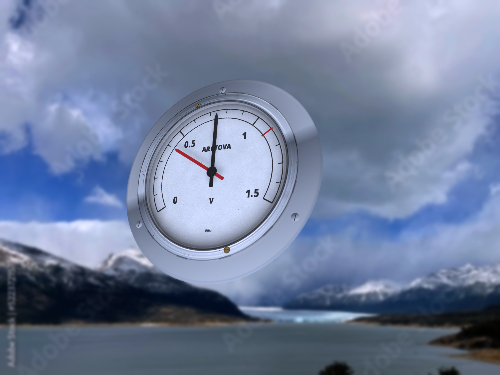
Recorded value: 0.75 (V)
